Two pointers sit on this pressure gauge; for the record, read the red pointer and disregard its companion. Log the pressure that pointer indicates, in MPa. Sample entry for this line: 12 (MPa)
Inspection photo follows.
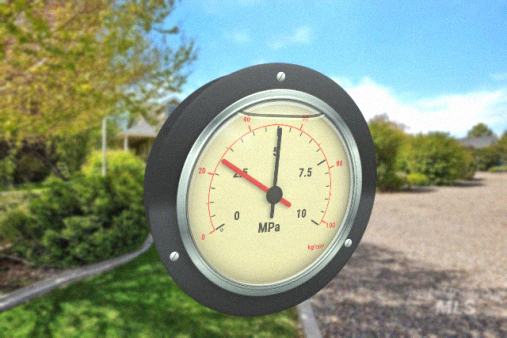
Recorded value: 2.5 (MPa)
